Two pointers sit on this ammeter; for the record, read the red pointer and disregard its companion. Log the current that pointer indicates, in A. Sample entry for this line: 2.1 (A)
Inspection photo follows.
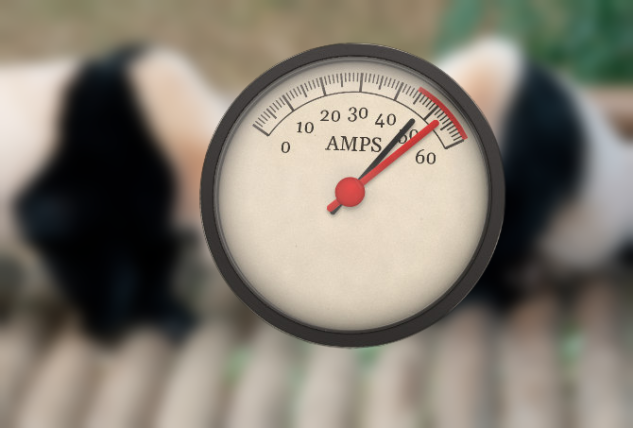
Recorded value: 53 (A)
